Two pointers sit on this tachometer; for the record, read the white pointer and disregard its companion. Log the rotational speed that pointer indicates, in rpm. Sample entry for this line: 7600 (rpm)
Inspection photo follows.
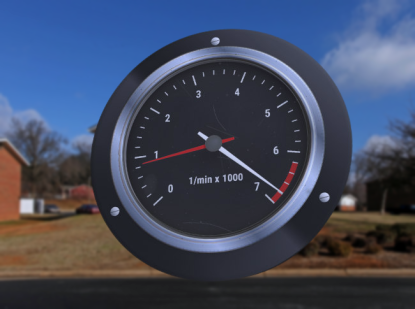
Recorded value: 6800 (rpm)
